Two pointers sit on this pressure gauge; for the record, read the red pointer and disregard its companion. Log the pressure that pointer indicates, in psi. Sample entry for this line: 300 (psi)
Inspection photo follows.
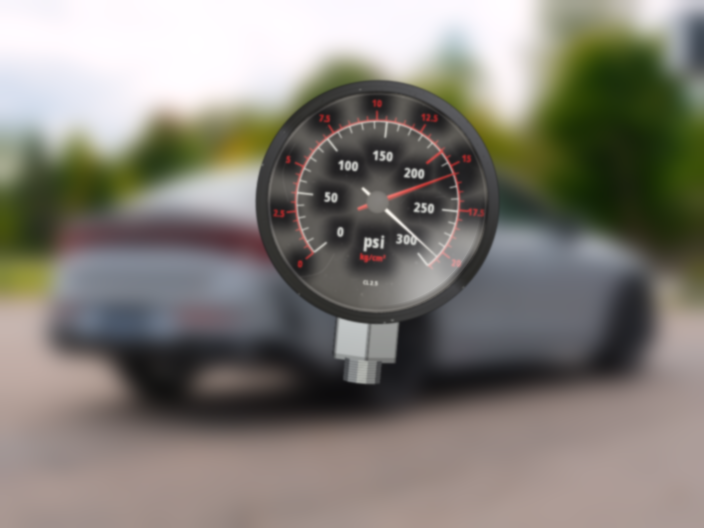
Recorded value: 220 (psi)
